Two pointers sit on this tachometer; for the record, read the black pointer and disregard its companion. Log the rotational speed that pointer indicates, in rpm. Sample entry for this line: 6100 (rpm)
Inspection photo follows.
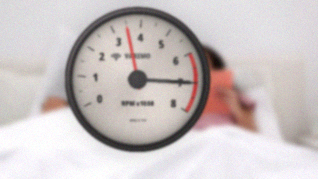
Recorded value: 7000 (rpm)
